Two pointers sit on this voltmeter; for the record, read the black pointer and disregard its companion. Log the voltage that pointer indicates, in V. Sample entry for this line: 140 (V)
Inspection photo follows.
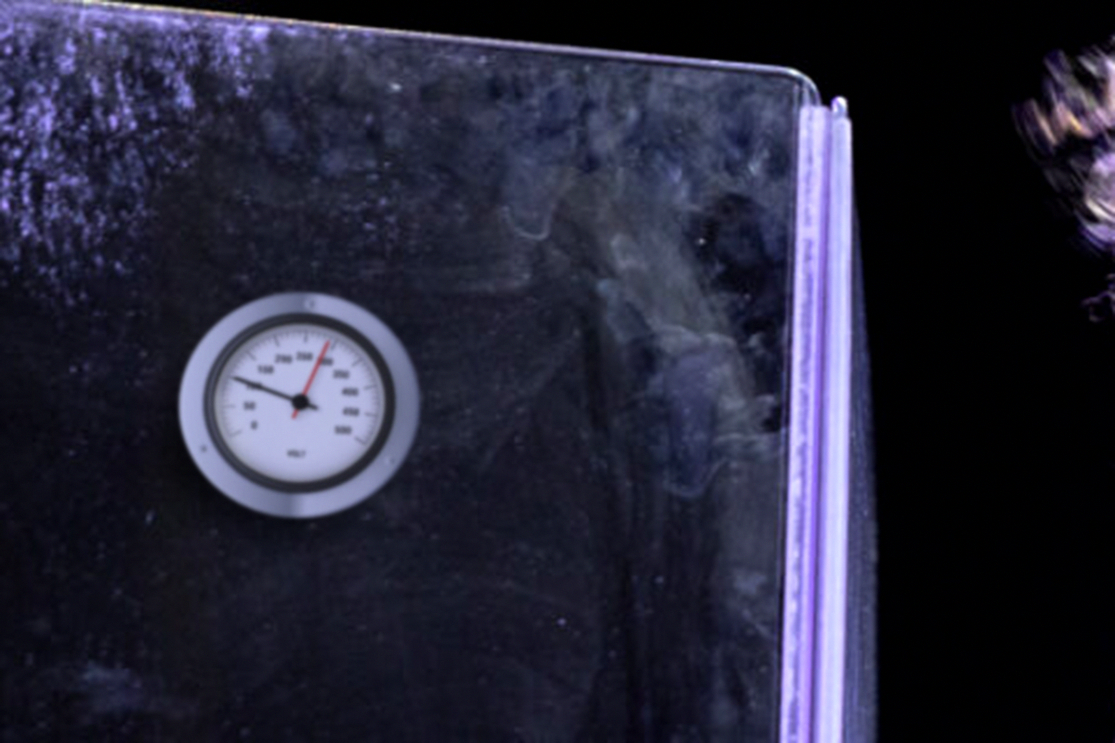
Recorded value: 100 (V)
